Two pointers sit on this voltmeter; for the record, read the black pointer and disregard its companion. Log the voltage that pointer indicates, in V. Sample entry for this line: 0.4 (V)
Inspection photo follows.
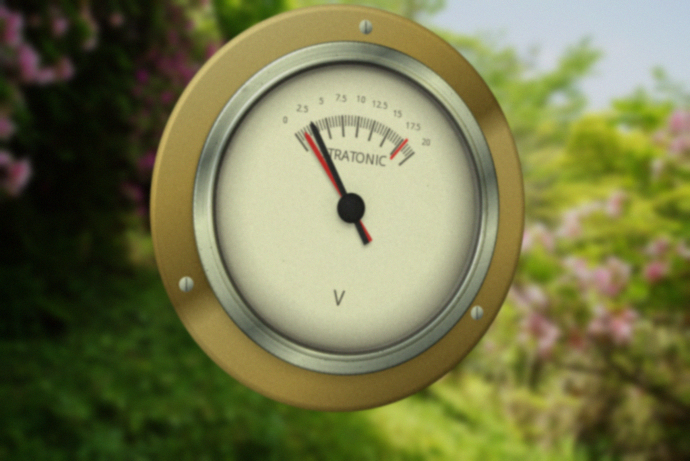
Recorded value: 2.5 (V)
